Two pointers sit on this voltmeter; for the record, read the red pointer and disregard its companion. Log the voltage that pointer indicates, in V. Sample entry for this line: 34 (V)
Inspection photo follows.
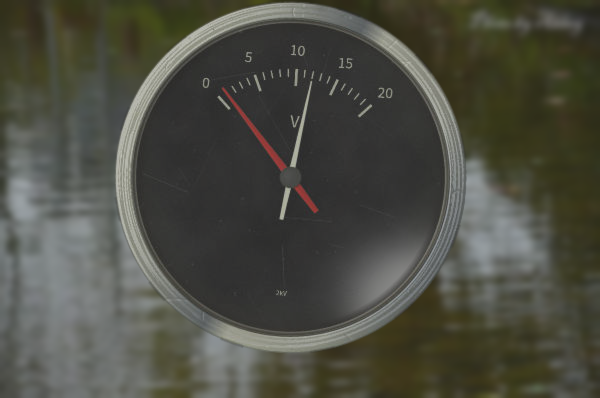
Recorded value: 1 (V)
